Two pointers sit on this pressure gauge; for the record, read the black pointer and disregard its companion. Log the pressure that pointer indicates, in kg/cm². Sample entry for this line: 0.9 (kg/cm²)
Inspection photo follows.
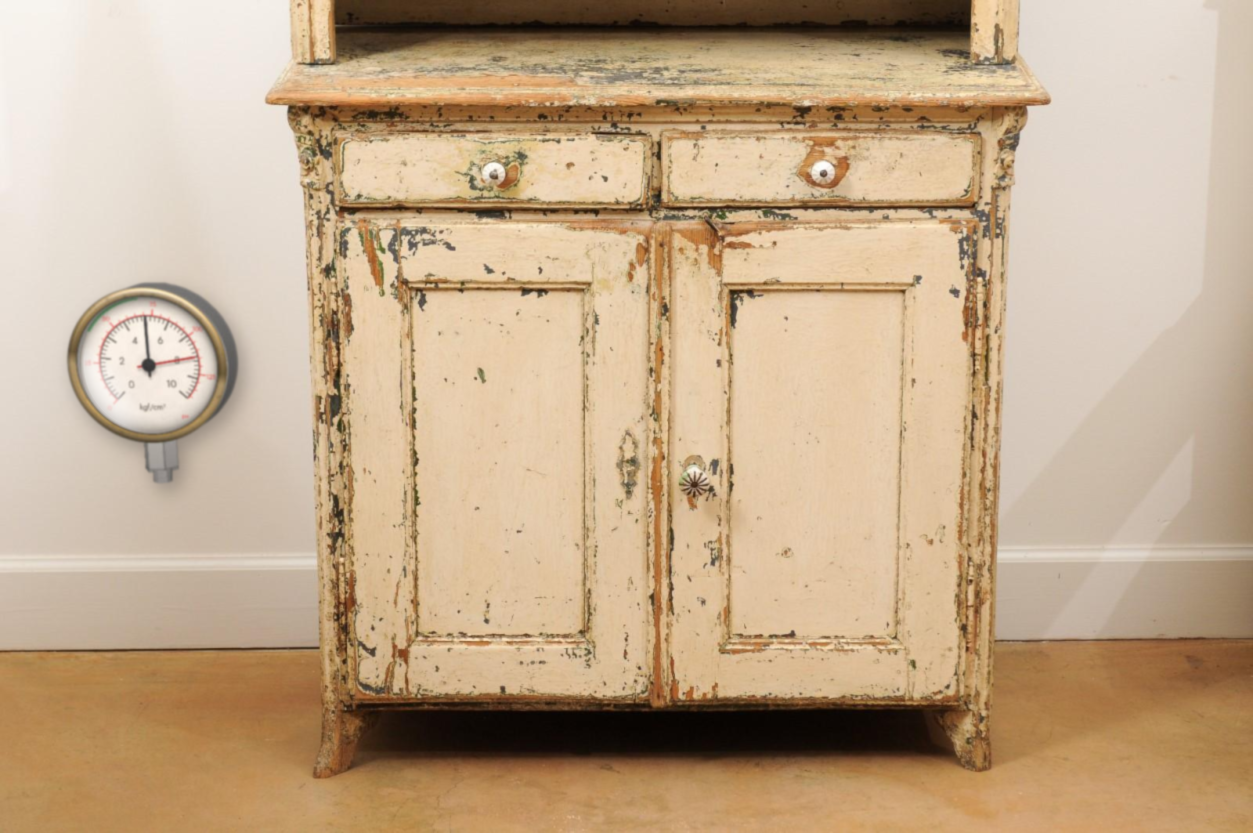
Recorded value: 5 (kg/cm²)
